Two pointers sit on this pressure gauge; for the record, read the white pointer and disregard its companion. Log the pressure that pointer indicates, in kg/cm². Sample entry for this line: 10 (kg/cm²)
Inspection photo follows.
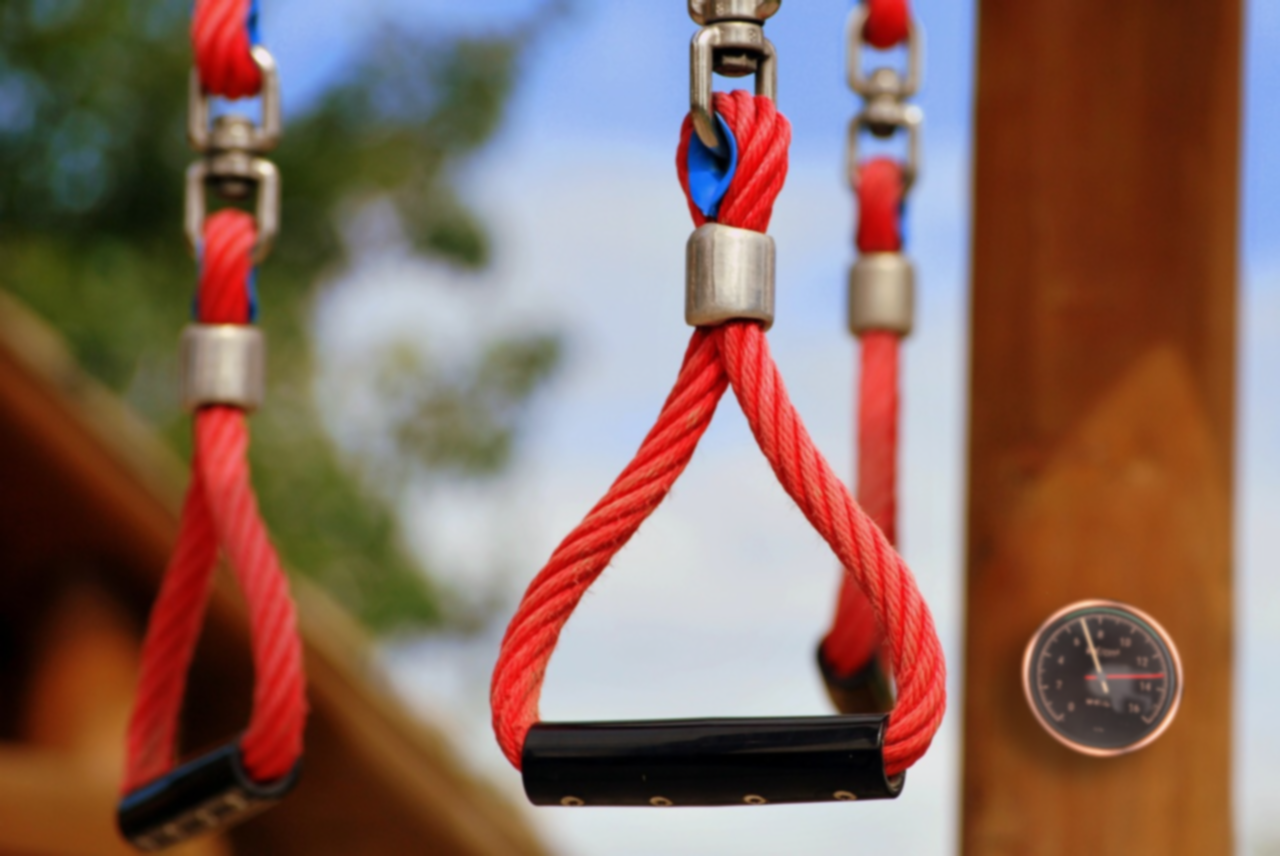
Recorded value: 7 (kg/cm²)
